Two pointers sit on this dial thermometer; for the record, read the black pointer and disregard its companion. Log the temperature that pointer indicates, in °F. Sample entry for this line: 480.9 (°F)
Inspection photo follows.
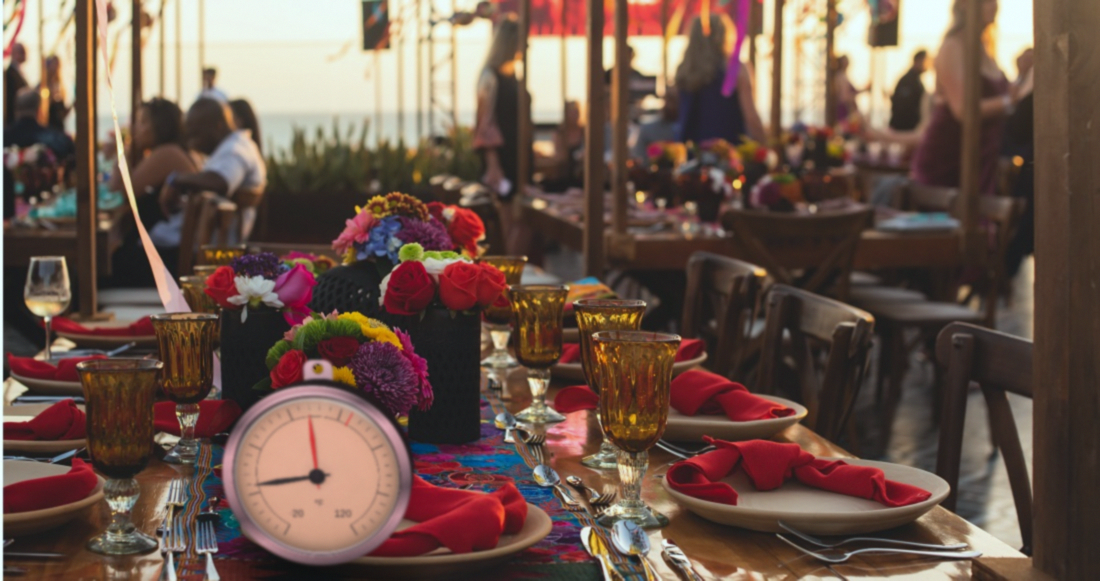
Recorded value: 4 (°F)
